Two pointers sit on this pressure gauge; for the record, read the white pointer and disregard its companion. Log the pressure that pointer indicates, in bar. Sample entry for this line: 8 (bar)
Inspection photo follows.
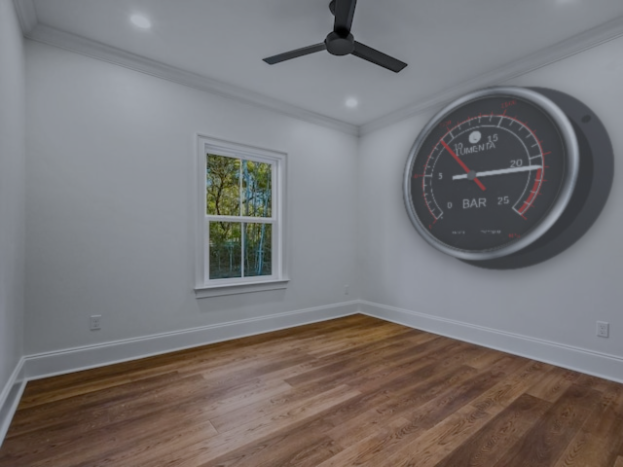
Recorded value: 21 (bar)
